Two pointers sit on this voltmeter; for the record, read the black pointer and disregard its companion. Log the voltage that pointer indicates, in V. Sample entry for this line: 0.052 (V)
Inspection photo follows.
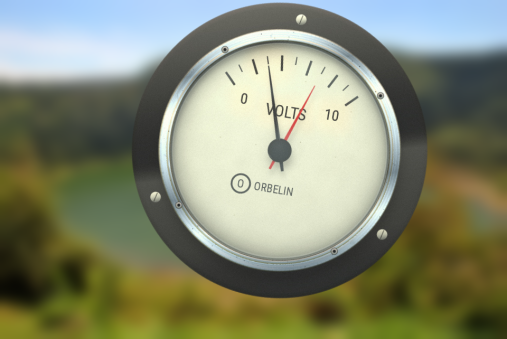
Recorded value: 3 (V)
